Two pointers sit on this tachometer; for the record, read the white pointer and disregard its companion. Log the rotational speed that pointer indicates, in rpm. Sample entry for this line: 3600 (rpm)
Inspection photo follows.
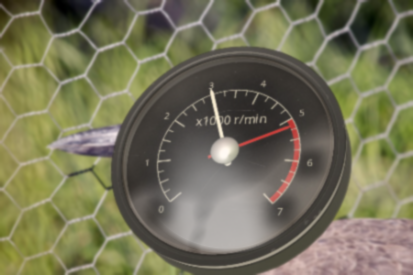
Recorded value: 3000 (rpm)
